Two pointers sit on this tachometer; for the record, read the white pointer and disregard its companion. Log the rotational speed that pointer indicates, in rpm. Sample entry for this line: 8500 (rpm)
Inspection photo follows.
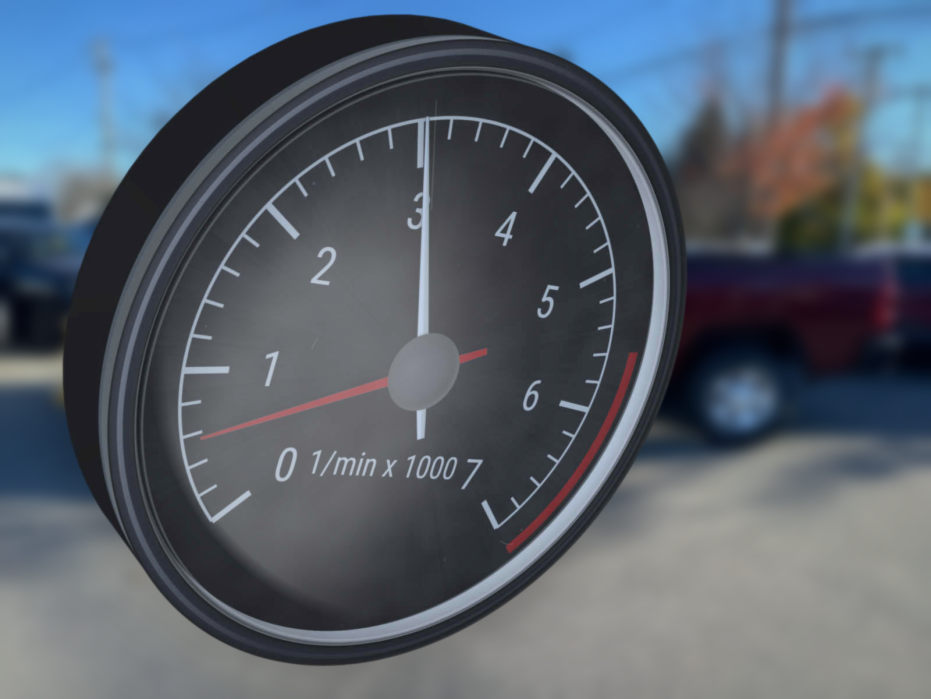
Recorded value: 3000 (rpm)
